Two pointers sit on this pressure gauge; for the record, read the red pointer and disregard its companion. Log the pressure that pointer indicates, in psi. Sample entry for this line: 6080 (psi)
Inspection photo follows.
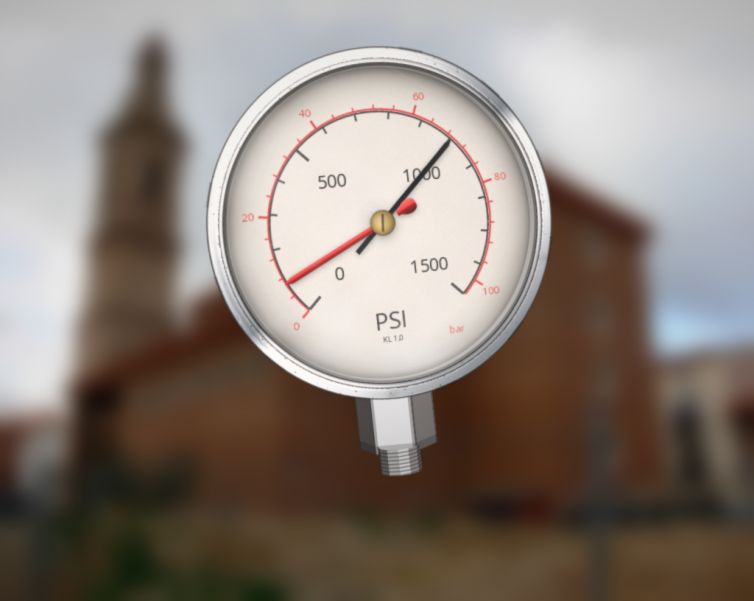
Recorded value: 100 (psi)
